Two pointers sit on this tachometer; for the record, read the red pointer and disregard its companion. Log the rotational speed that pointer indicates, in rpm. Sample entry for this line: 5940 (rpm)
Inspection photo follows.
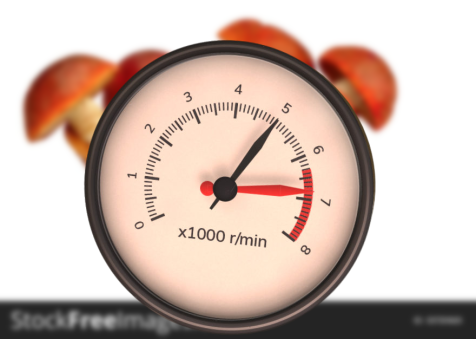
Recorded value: 6800 (rpm)
